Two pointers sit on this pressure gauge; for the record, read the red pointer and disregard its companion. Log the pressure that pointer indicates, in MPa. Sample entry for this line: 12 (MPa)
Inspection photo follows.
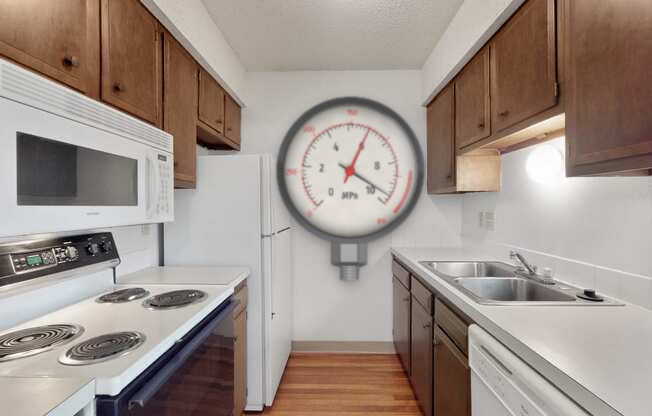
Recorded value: 6 (MPa)
